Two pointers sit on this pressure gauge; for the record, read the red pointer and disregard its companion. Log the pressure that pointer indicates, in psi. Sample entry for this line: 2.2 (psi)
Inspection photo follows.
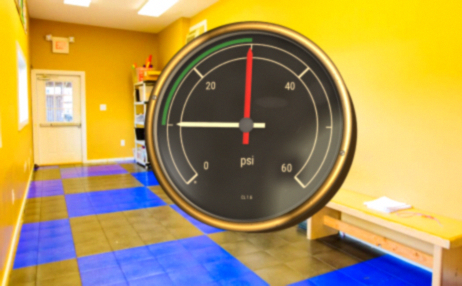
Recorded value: 30 (psi)
